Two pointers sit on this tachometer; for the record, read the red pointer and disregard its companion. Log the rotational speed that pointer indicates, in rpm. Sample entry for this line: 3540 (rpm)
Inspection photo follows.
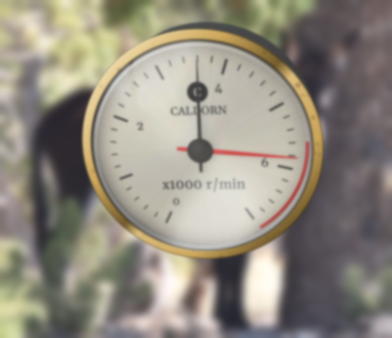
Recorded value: 5800 (rpm)
